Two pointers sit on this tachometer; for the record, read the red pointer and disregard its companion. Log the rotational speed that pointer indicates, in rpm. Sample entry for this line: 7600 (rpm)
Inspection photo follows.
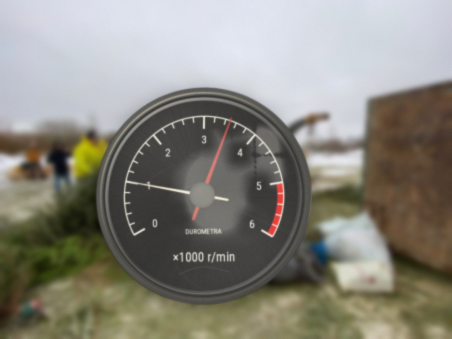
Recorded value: 3500 (rpm)
